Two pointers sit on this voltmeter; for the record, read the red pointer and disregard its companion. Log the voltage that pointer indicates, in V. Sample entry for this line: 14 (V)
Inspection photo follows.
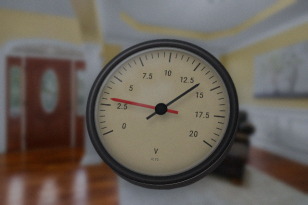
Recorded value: 3 (V)
